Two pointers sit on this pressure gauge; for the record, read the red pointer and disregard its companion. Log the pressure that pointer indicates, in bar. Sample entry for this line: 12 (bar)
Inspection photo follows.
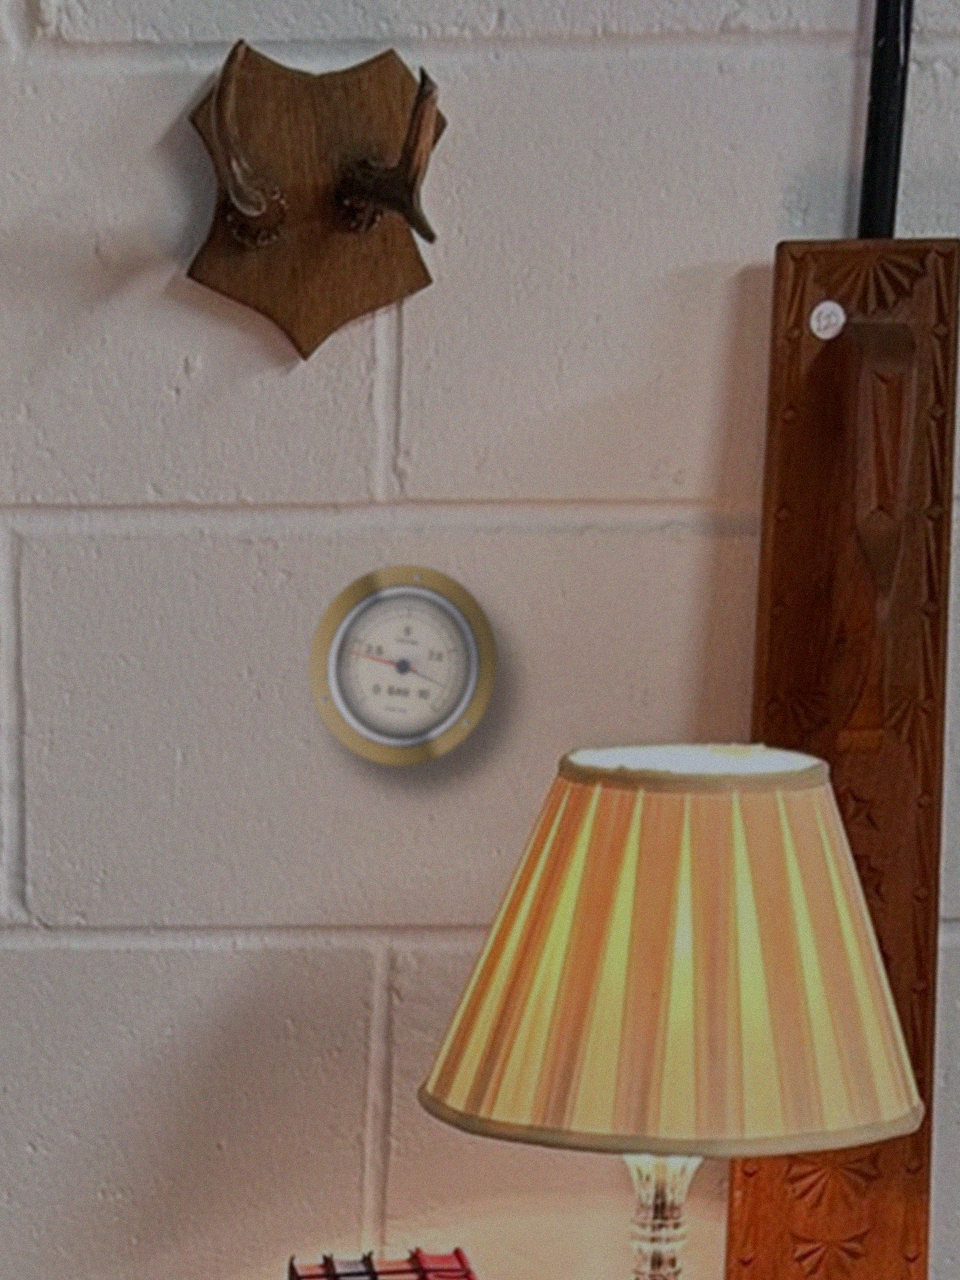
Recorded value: 2 (bar)
